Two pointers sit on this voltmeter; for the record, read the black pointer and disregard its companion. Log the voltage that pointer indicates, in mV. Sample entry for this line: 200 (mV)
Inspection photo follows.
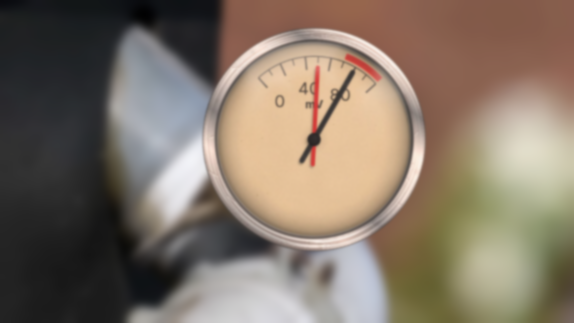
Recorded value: 80 (mV)
